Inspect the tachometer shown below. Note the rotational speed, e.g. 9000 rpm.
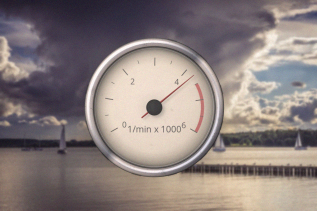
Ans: 4250 rpm
